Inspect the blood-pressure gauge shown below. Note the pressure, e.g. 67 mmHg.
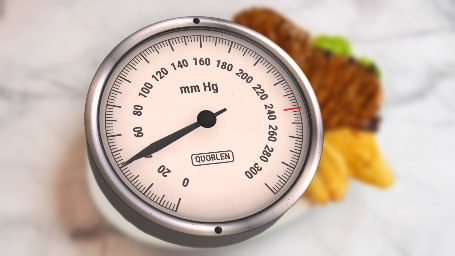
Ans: 40 mmHg
